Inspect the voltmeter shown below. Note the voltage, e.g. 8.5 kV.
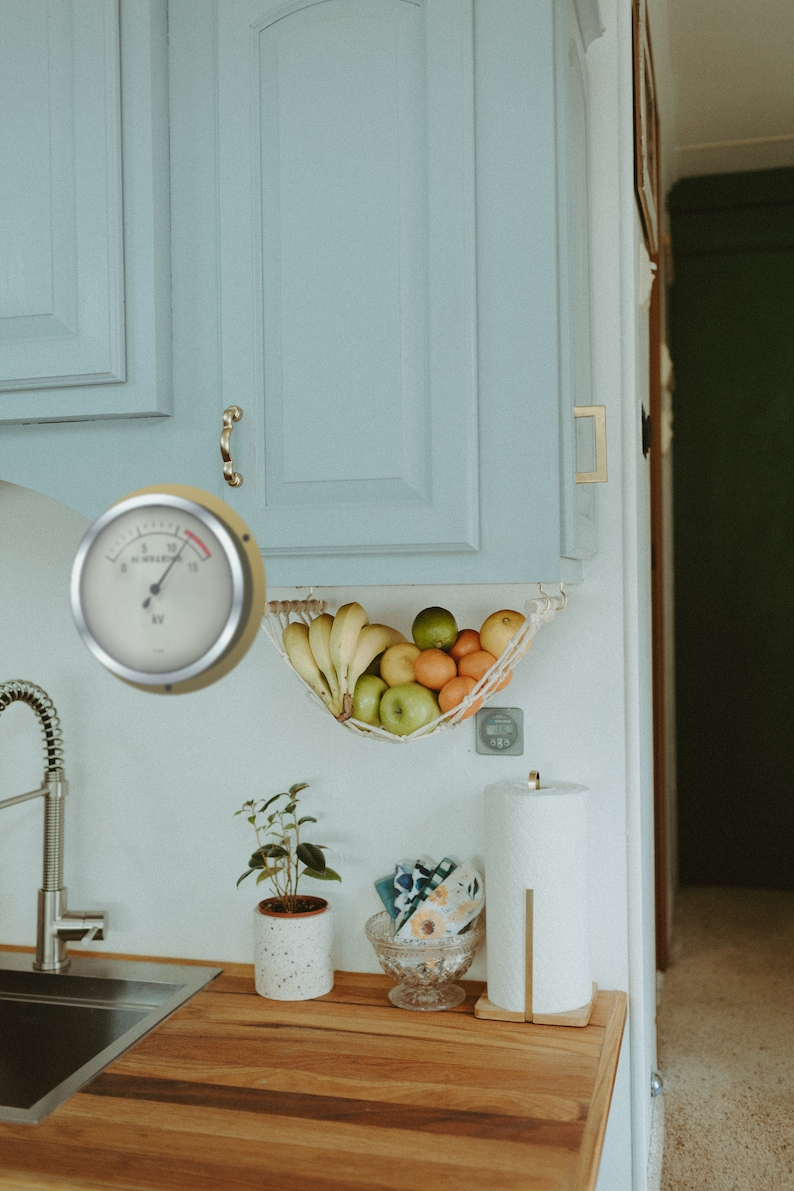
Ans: 12 kV
